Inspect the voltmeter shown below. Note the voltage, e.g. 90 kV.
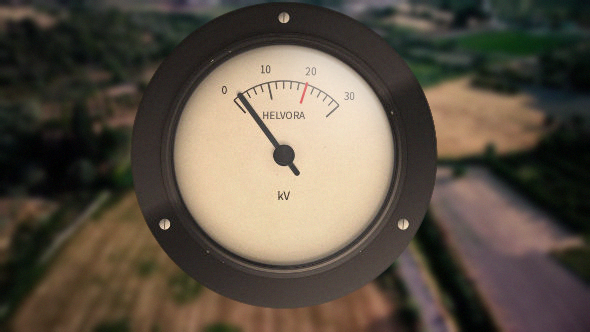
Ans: 2 kV
